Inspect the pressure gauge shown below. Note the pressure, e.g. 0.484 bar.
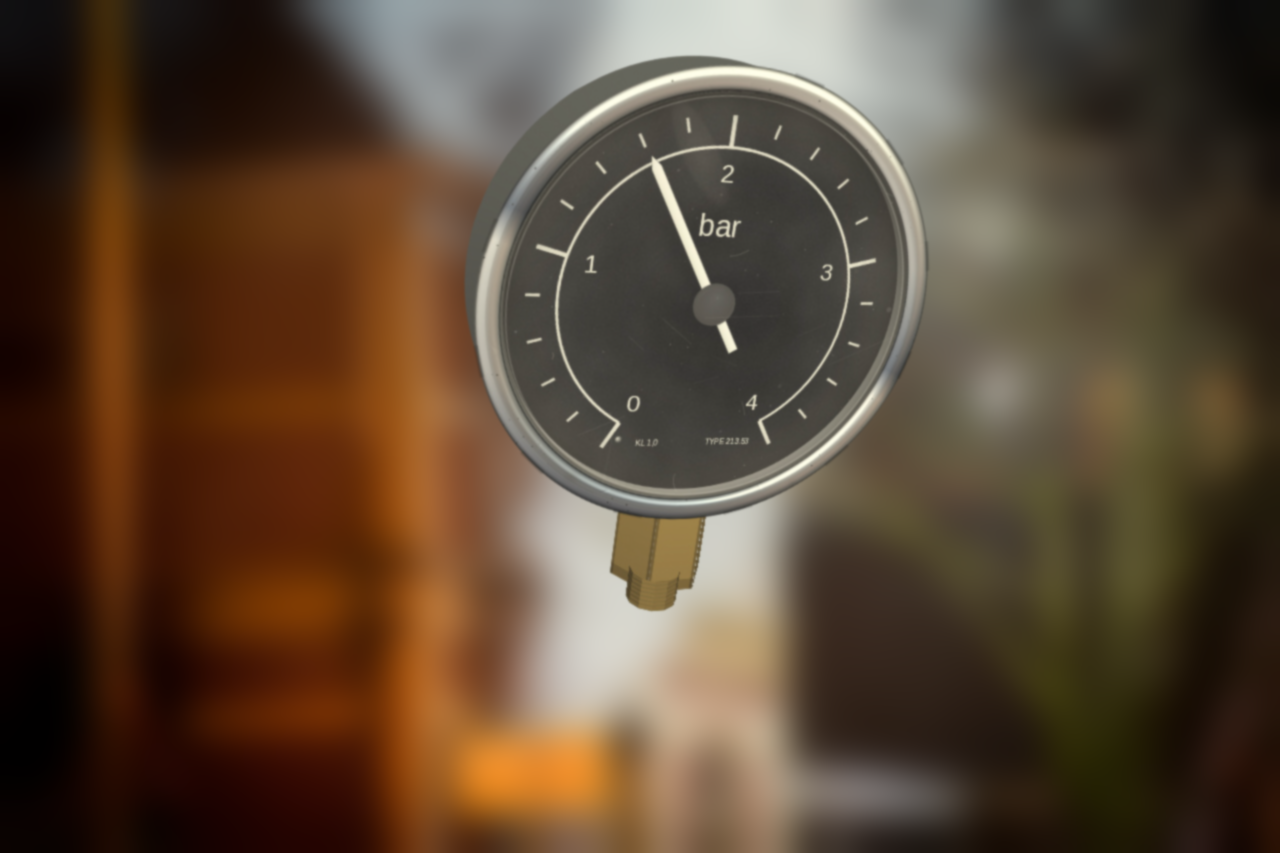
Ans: 1.6 bar
